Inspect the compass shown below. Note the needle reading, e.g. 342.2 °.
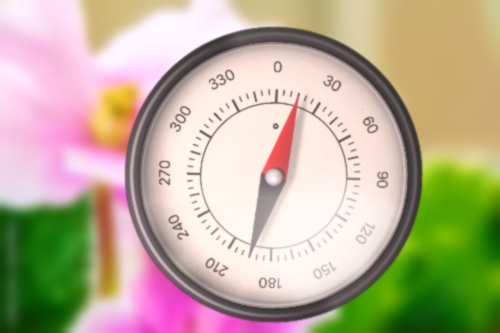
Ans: 15 °
